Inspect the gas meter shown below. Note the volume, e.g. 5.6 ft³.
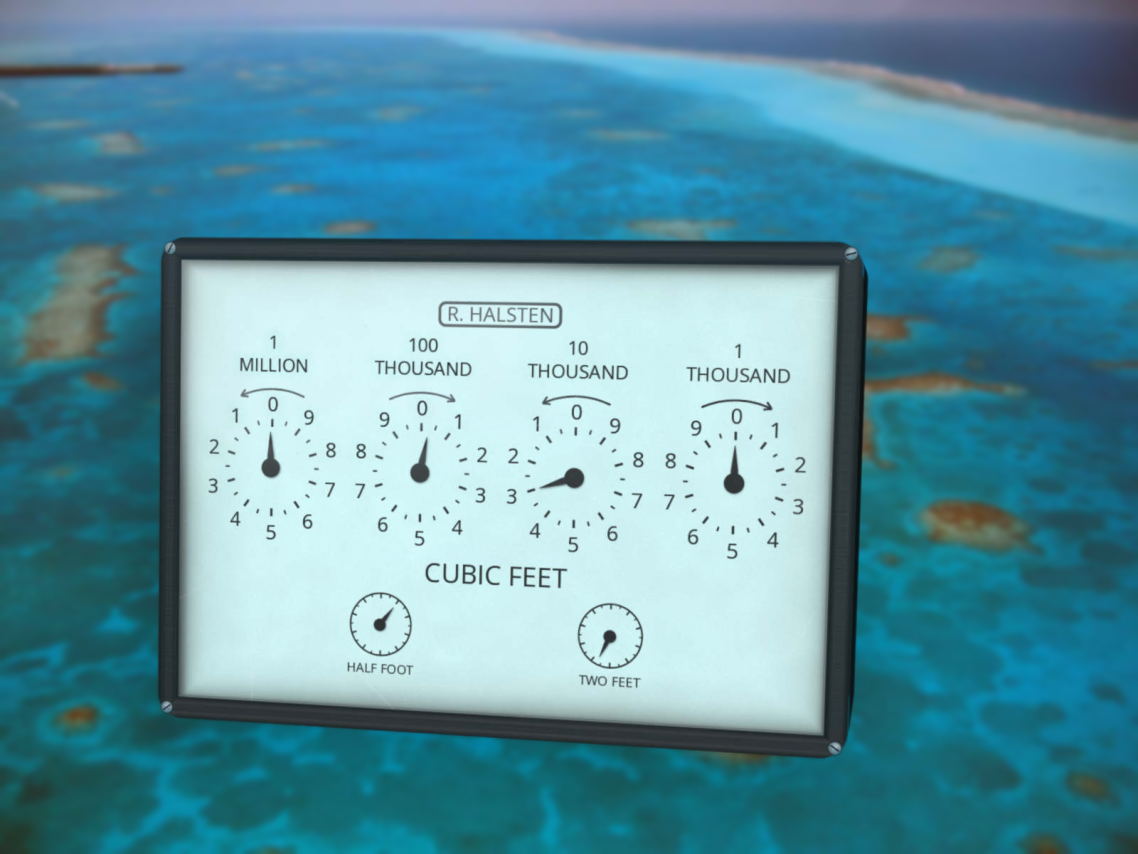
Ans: 3000 ft³
